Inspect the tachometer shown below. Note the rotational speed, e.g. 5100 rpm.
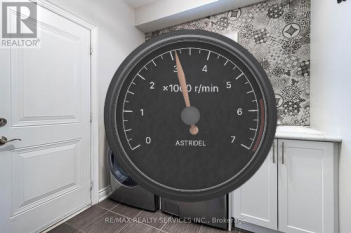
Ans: 3125 rpm
